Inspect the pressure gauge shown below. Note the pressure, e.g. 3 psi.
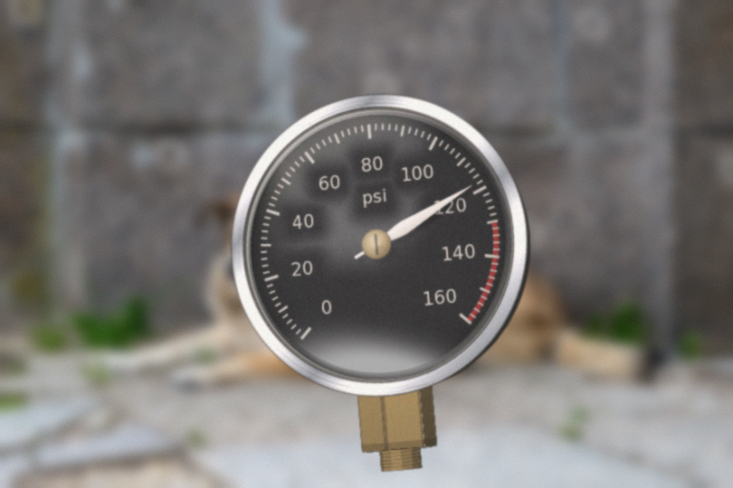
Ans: 118 psi
